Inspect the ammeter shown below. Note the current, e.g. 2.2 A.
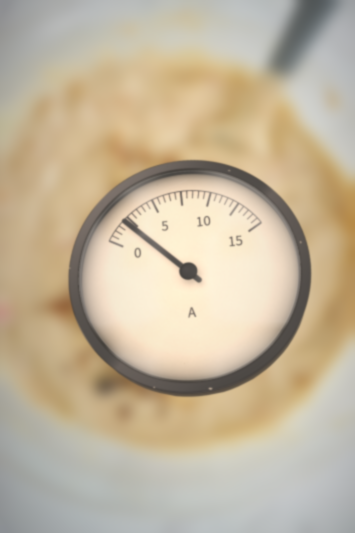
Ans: 2 A
